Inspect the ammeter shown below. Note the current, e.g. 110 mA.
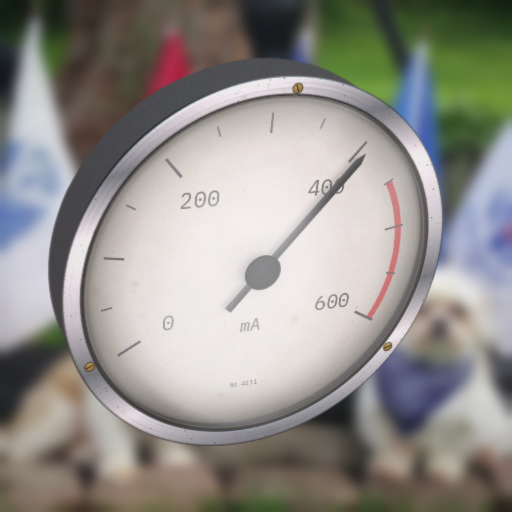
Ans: 400 mA
